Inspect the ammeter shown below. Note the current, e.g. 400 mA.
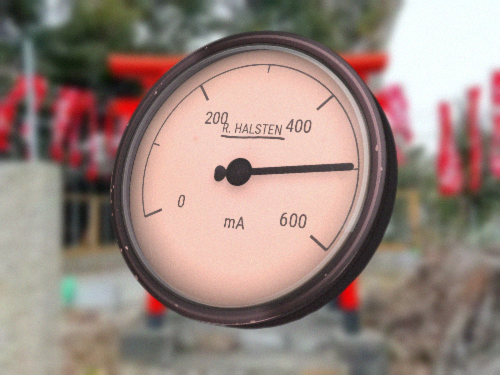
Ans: 500 mA
